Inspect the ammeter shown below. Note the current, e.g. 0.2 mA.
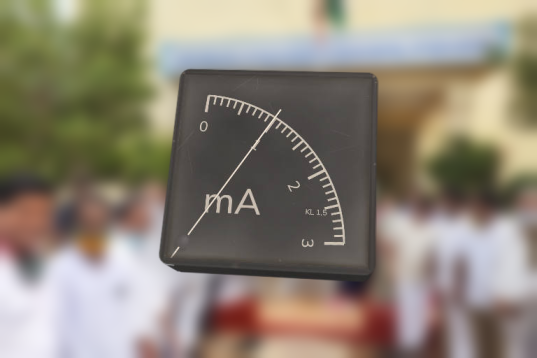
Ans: 1 mA
